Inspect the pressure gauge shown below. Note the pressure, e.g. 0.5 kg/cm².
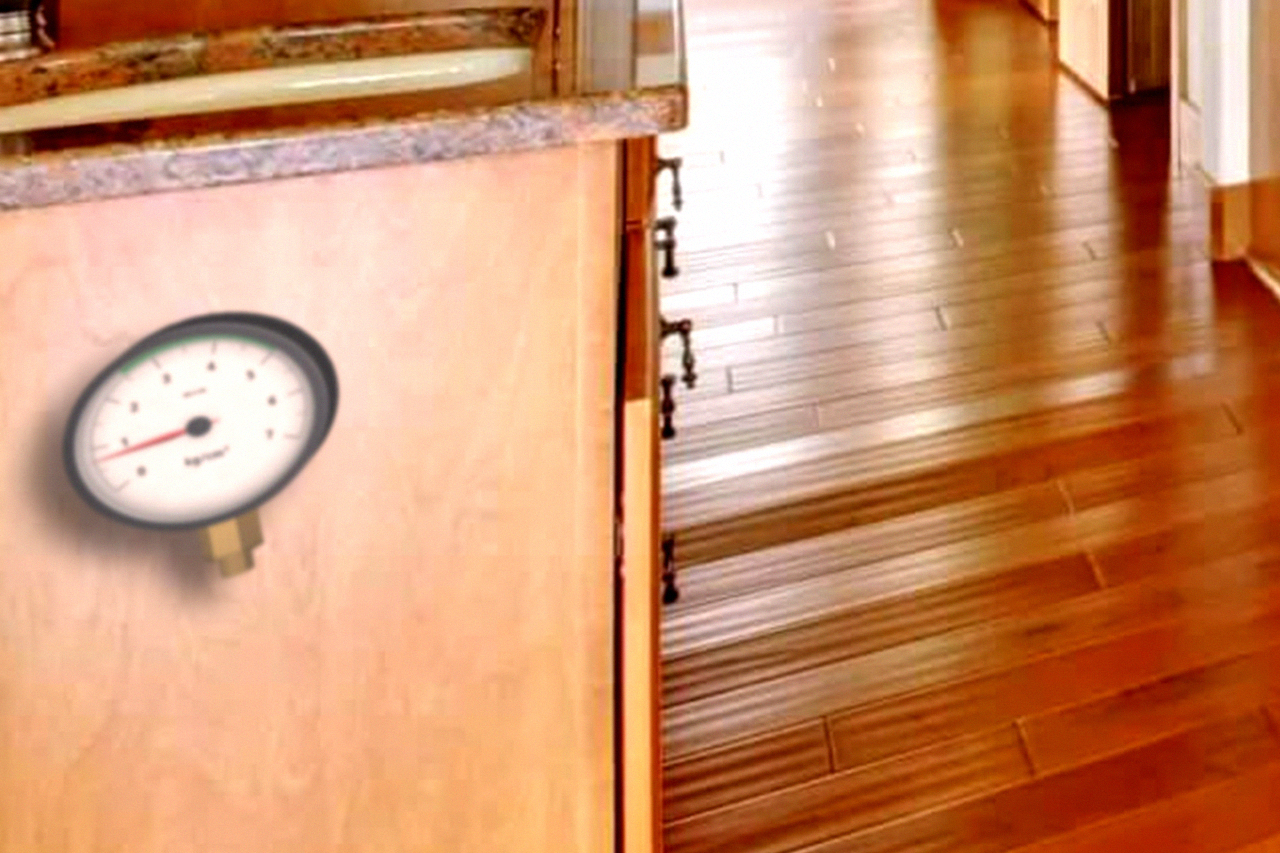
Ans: 0.75 kg/cm²
